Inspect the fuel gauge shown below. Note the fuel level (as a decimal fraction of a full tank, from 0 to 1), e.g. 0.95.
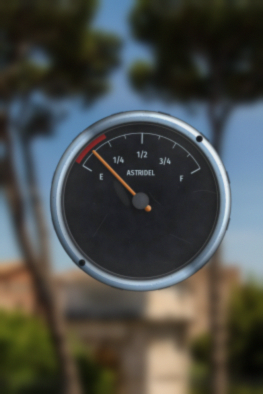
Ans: 0.125
